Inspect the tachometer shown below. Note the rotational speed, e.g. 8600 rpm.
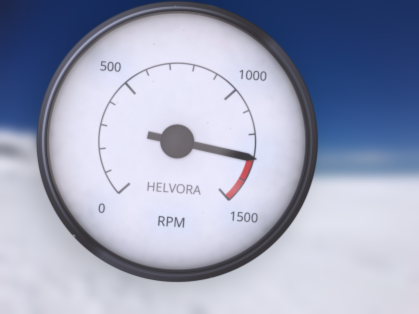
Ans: 1300 rpm
